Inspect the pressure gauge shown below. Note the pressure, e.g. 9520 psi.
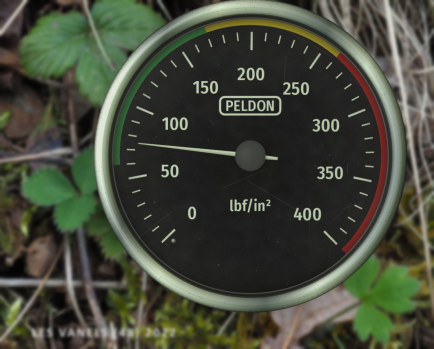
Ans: 75 psi
